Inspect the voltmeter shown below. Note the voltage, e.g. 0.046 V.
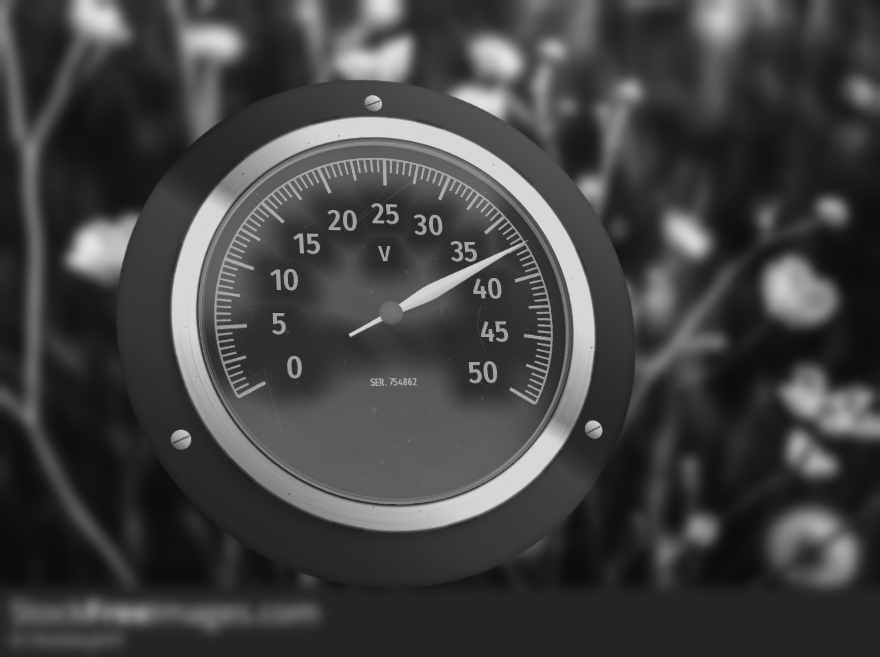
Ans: 37.5 V
